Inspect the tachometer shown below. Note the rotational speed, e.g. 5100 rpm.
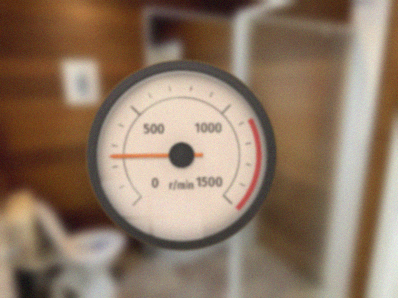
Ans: 250 rpm
